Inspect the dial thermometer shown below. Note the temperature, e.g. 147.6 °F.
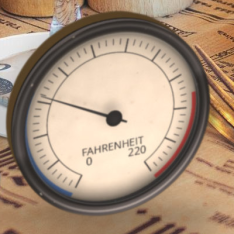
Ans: 64 °F
